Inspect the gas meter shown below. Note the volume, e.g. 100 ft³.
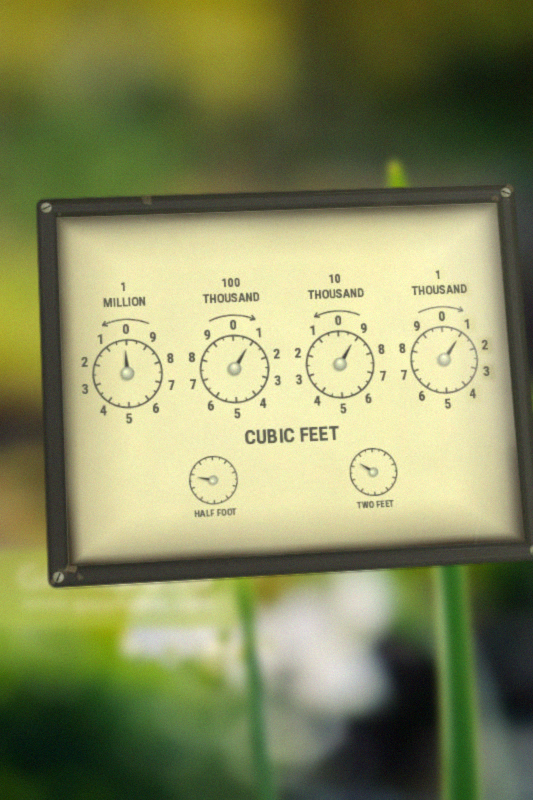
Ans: 9100 ft³
